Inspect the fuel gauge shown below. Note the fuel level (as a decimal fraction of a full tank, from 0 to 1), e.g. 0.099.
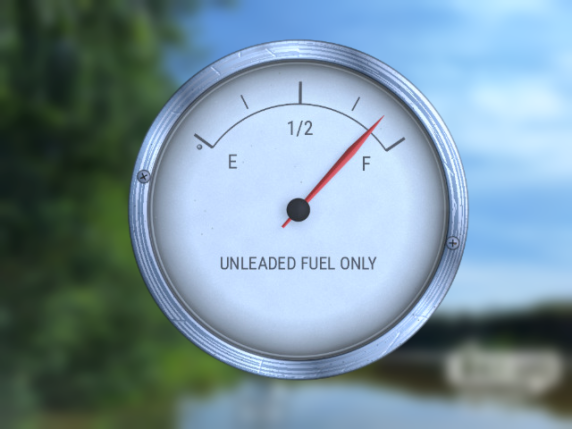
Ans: 0.875
